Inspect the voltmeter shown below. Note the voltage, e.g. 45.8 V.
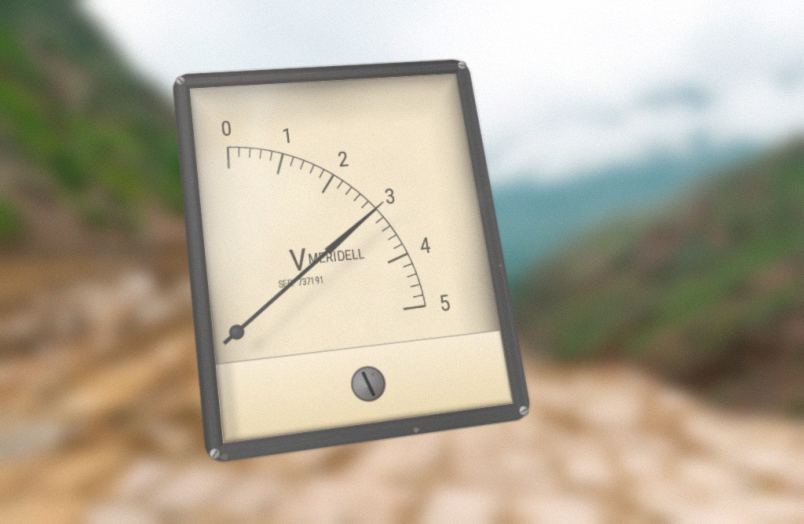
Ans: 3 V
